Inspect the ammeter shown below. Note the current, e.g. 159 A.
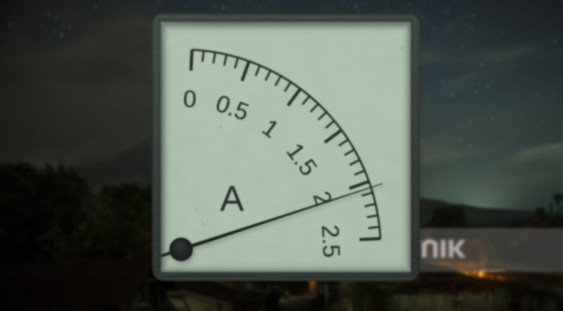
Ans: 2.05 A
